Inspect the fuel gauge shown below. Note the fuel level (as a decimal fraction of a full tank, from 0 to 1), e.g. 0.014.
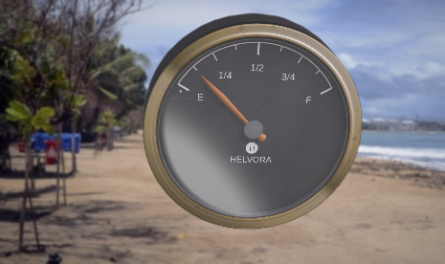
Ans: 0.125
